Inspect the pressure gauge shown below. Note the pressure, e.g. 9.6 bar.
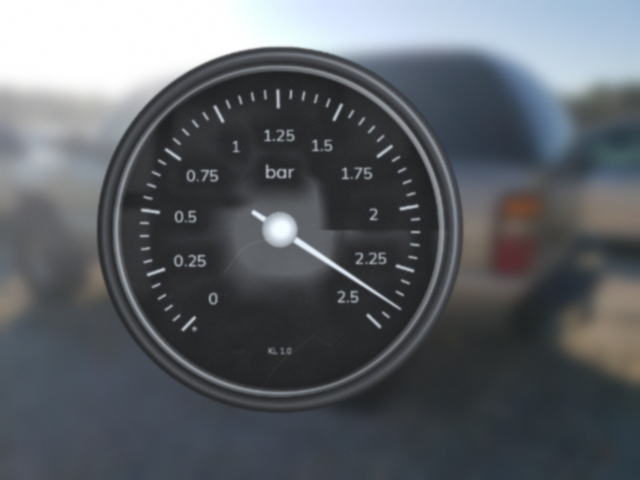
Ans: 2.4 bar
